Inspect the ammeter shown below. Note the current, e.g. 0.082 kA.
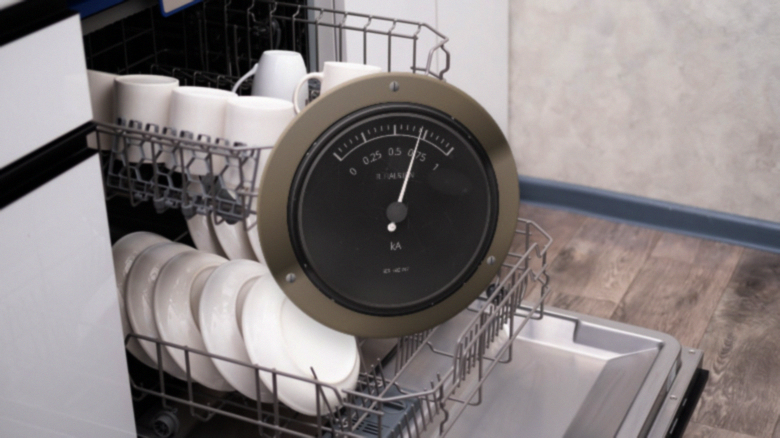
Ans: 0.7 kA
